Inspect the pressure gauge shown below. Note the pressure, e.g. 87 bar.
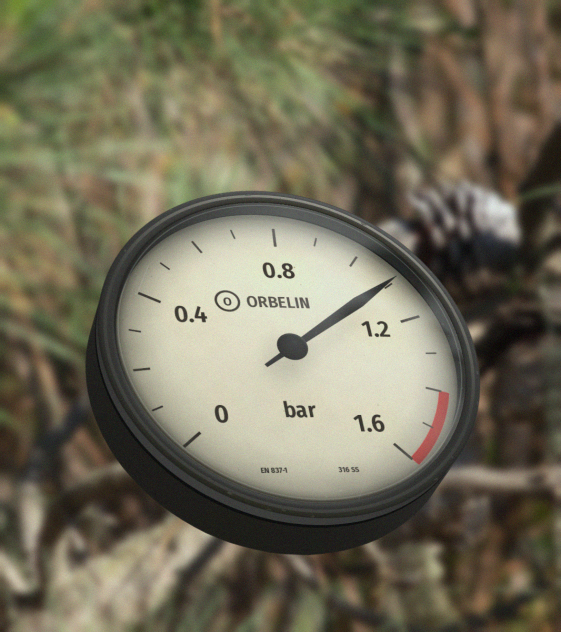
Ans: 1.1 bar
